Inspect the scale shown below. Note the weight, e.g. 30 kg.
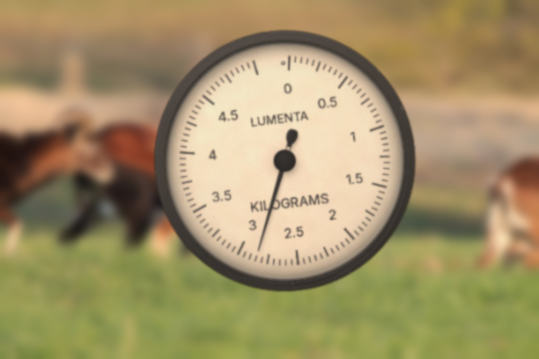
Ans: 2.85 kg
